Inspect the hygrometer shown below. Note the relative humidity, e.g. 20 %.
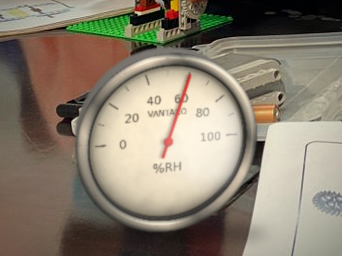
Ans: 60 %
